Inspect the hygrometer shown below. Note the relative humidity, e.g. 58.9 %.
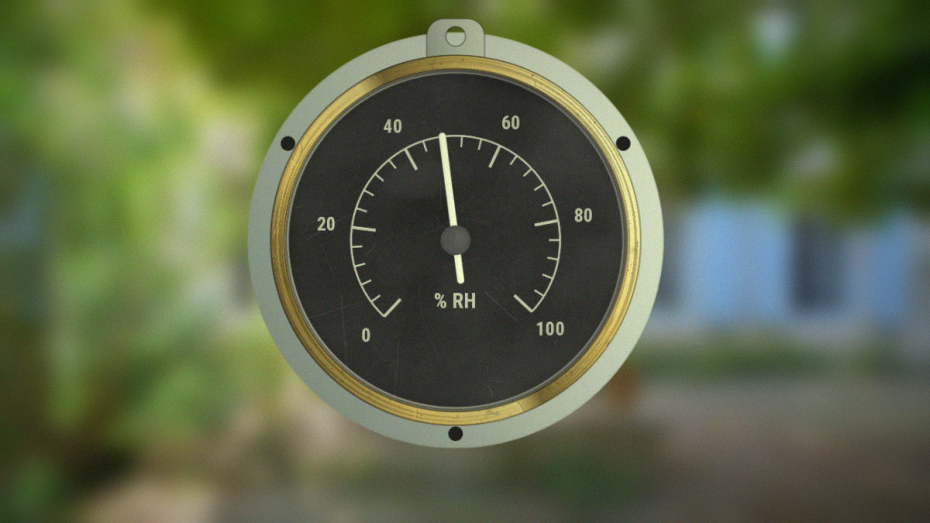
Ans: 48 %
